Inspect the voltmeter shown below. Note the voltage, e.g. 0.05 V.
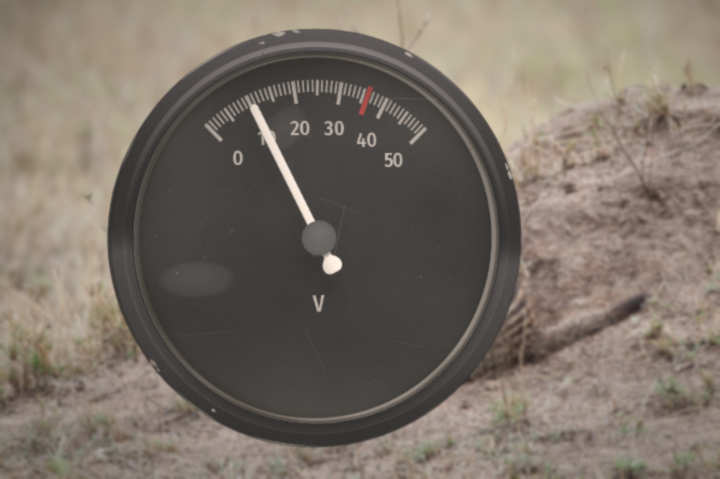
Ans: 10 V
